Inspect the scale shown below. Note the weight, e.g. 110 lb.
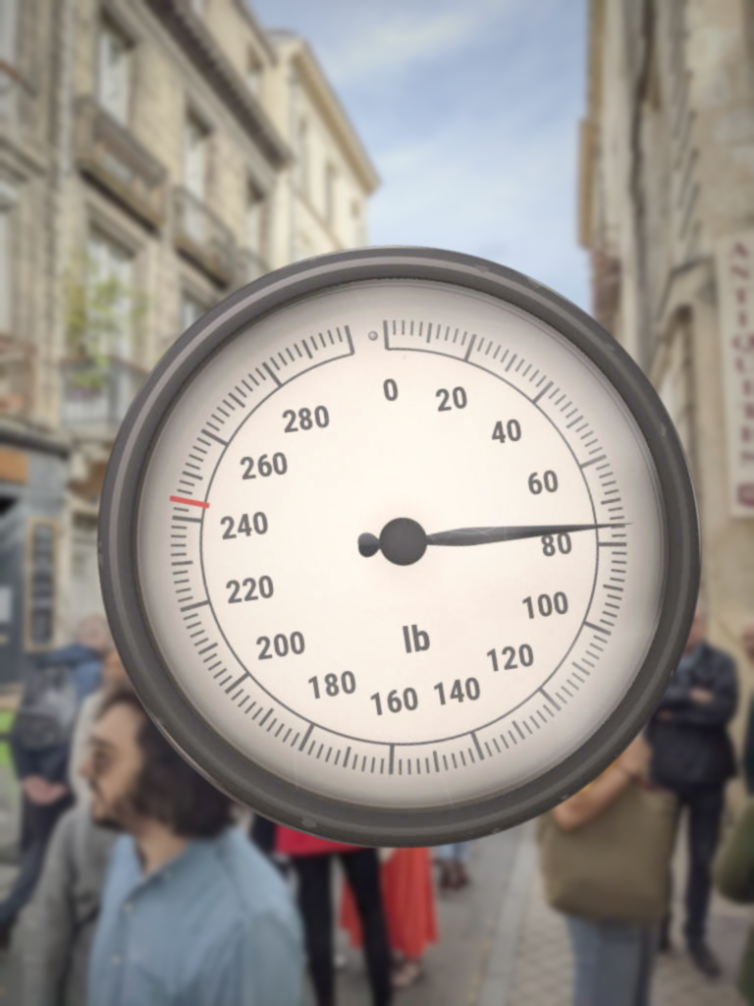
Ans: 76 lb
